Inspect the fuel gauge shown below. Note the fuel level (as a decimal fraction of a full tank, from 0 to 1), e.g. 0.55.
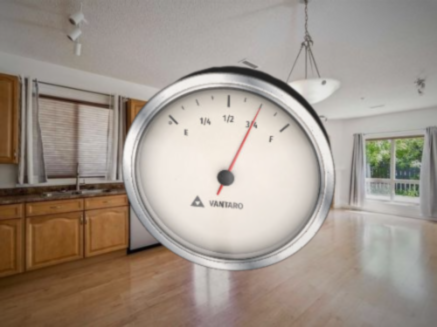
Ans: 0.75
